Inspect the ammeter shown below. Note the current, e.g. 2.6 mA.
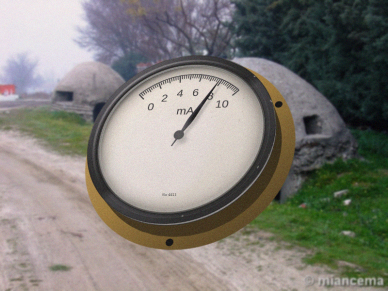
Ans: 8 mA
